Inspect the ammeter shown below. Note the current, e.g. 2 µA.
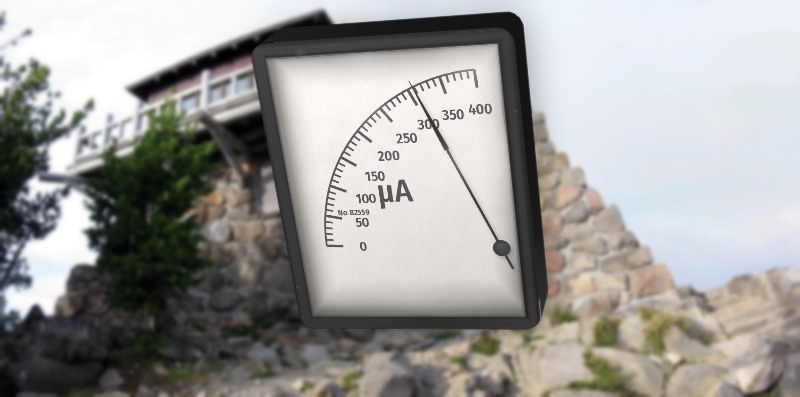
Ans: 310 µA
